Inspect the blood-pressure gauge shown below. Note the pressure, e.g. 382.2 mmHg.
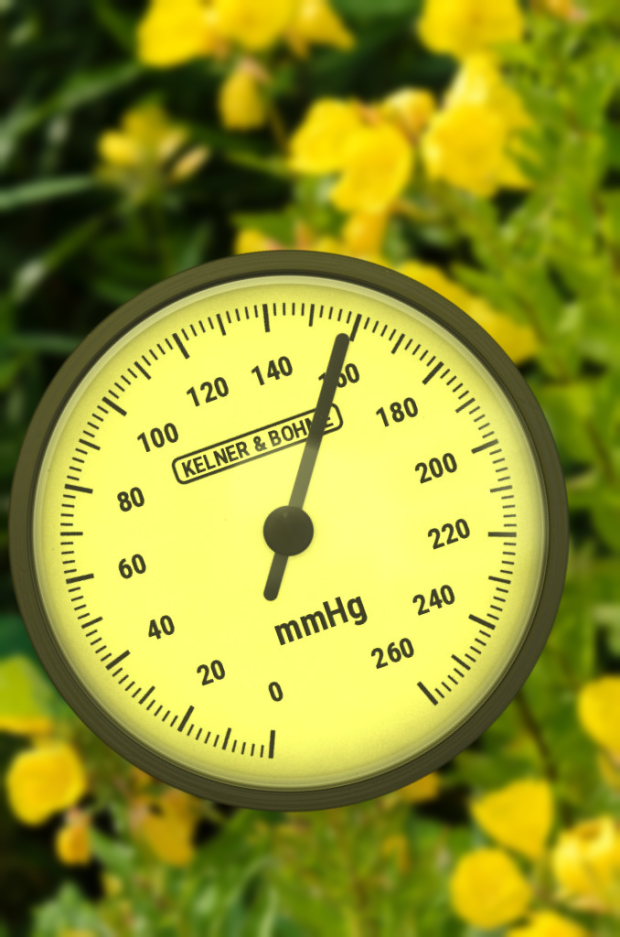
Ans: 158 mmHg
